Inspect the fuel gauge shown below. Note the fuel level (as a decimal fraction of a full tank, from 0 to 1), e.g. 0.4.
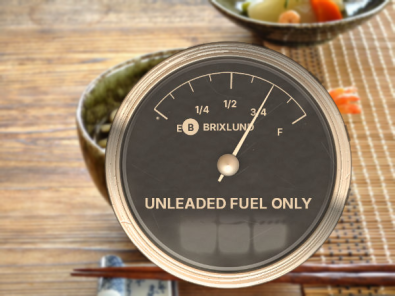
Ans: 0.75
